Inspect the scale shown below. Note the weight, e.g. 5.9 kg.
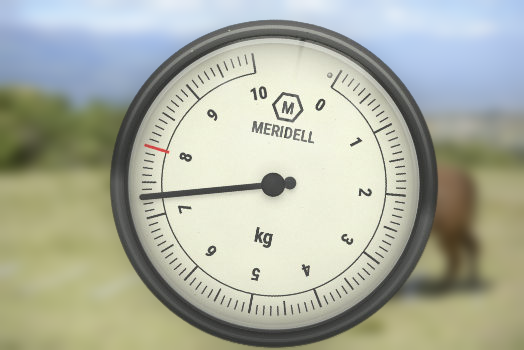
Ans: 7.3 kg
